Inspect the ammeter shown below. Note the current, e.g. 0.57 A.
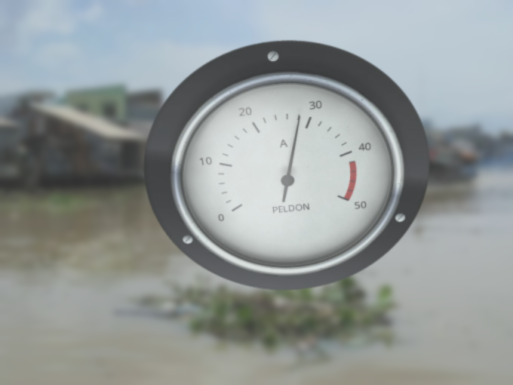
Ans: 28 A
